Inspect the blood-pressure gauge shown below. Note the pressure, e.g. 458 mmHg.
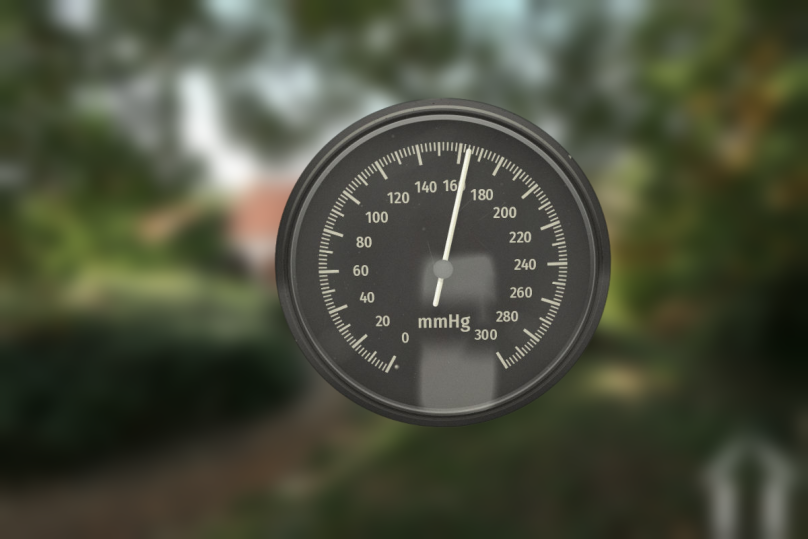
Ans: 164 mmHg
